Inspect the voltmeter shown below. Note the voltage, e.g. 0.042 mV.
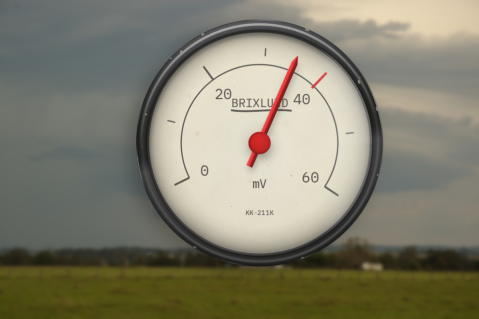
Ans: 35 mV
